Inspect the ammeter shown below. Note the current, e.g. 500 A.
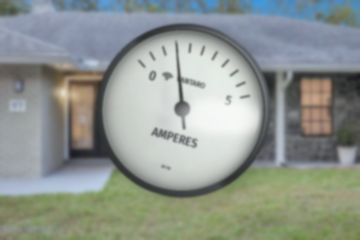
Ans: 1.5 A
